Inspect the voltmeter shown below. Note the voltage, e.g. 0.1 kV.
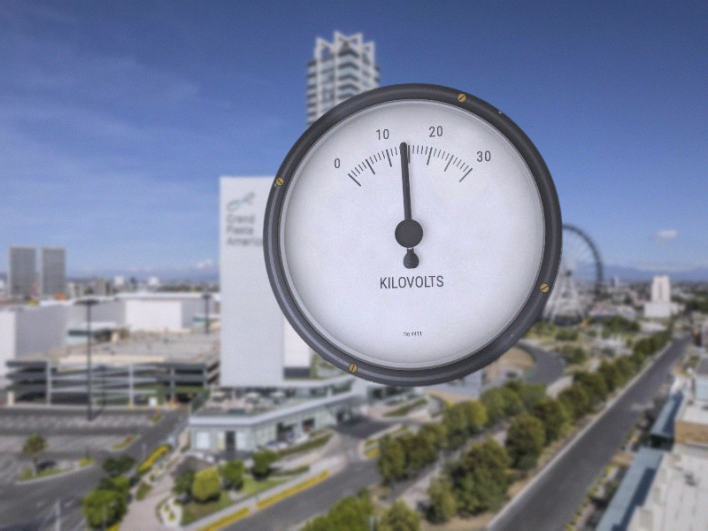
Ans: 14 kV
